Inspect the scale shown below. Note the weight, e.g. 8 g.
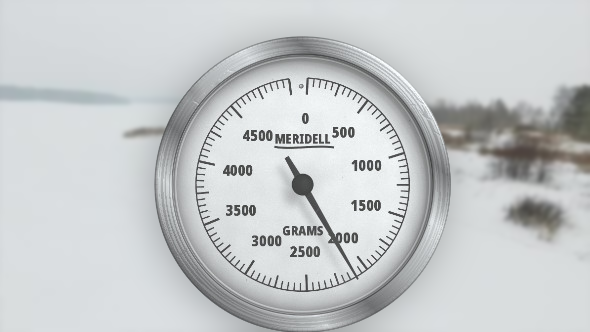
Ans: 2100 g
